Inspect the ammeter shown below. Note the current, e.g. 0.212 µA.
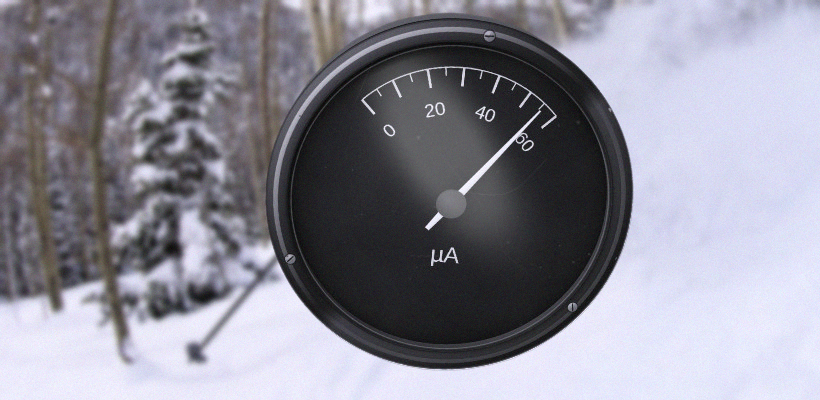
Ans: 55 µA
